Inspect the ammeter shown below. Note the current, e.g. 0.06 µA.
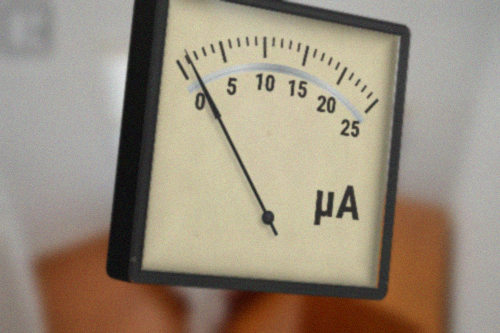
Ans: 1 µA
